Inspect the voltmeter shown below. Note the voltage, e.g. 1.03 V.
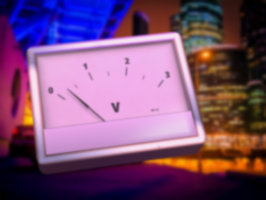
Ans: 0.25 V
